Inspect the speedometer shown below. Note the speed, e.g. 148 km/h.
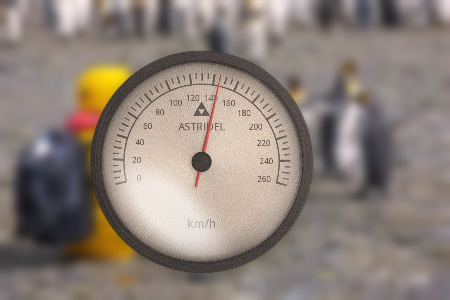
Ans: 145 km/h
